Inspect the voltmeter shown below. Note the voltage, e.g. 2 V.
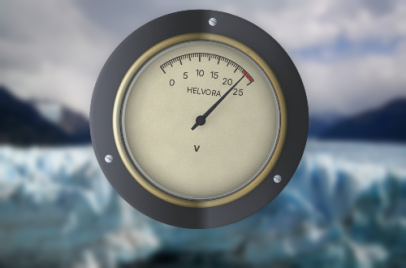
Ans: 22.5 V
